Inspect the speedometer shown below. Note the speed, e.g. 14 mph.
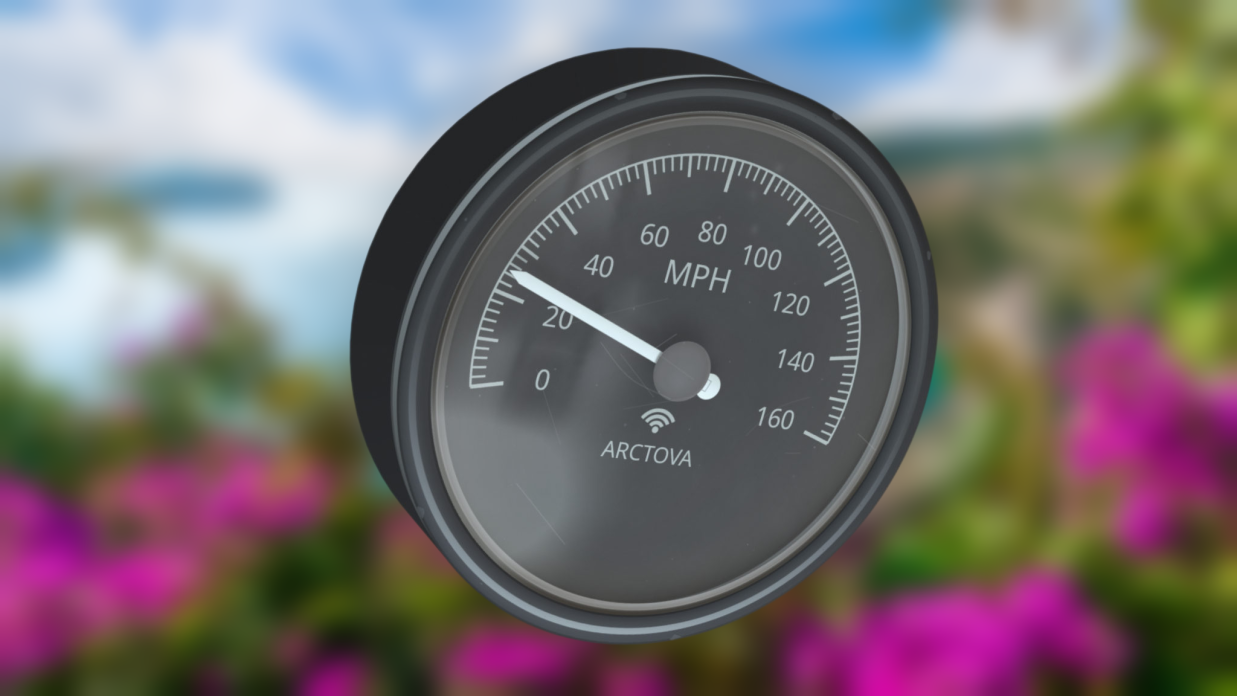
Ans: 25 mph
